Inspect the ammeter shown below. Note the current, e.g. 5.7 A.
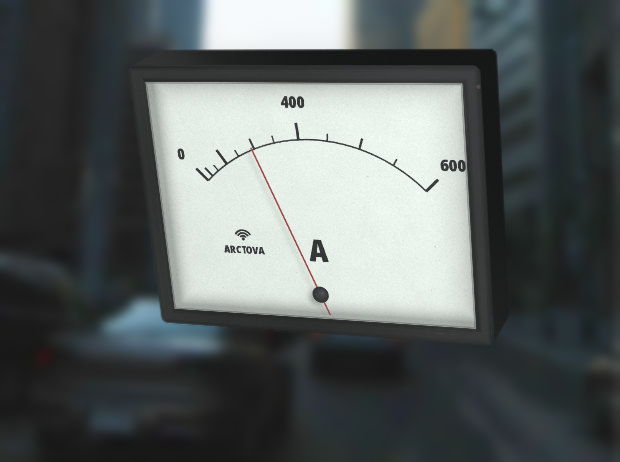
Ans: 300 A
